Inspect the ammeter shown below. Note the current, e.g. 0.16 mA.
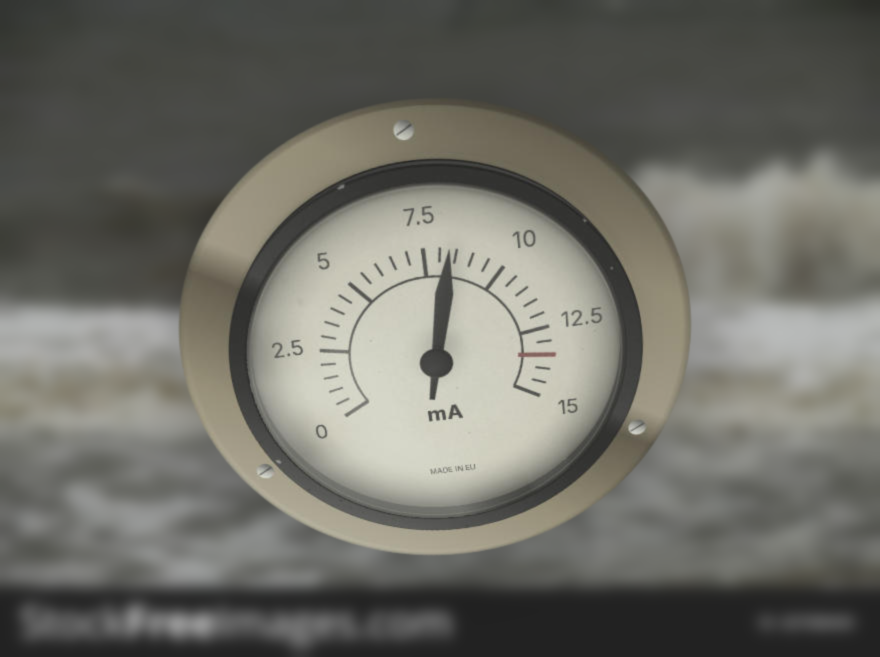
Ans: 8.25 mA
